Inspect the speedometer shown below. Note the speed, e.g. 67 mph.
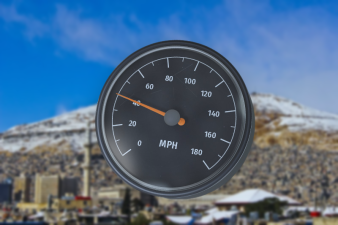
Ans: 40 mph
